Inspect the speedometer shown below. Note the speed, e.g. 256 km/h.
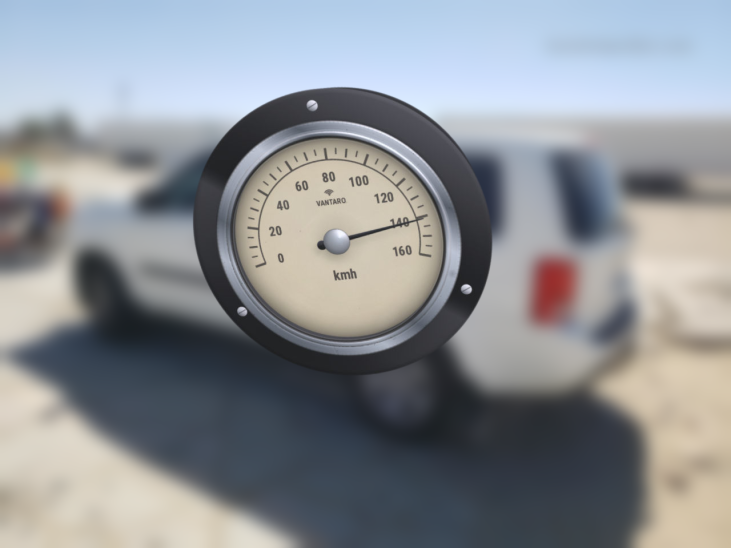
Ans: 140 km/h
